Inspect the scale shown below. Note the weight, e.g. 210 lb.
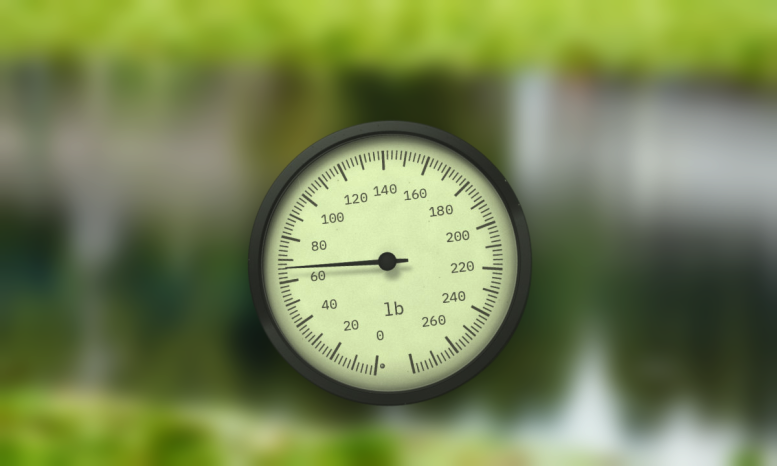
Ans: 66 lb
